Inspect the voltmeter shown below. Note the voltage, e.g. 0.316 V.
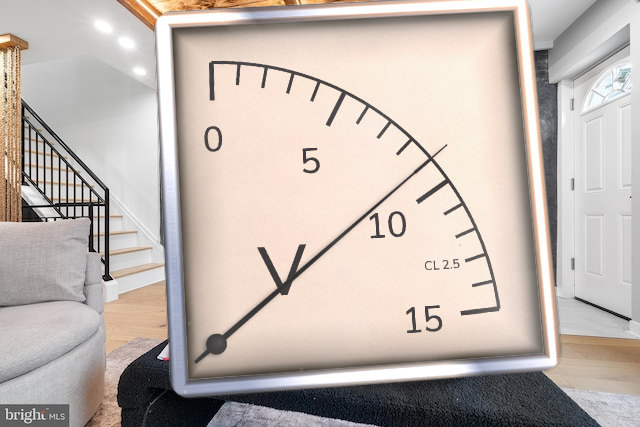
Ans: 9 V
